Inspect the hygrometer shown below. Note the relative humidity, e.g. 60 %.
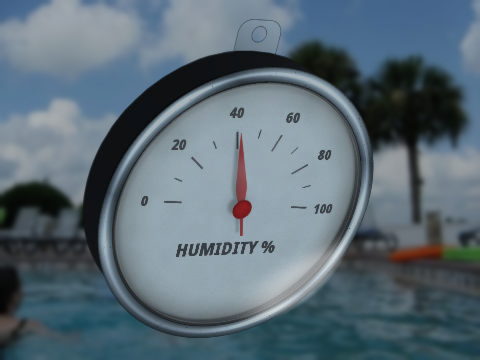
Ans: 40 %
